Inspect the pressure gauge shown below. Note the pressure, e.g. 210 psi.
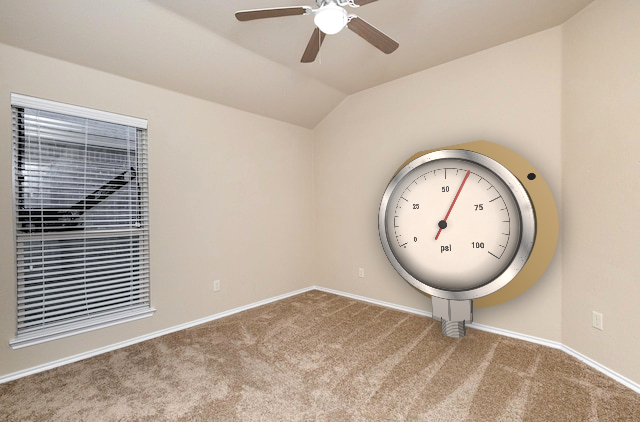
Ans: 60 psi
